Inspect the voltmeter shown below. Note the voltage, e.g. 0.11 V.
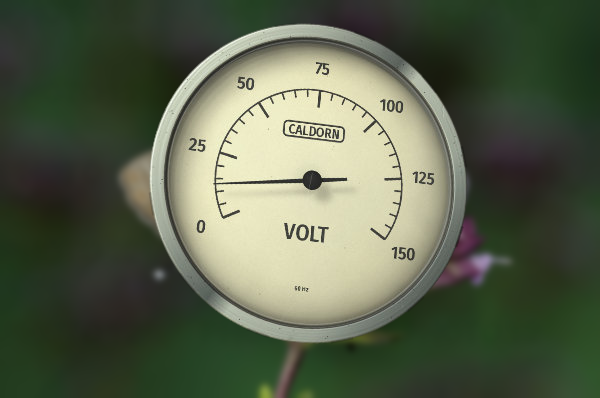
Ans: 12.5 V
